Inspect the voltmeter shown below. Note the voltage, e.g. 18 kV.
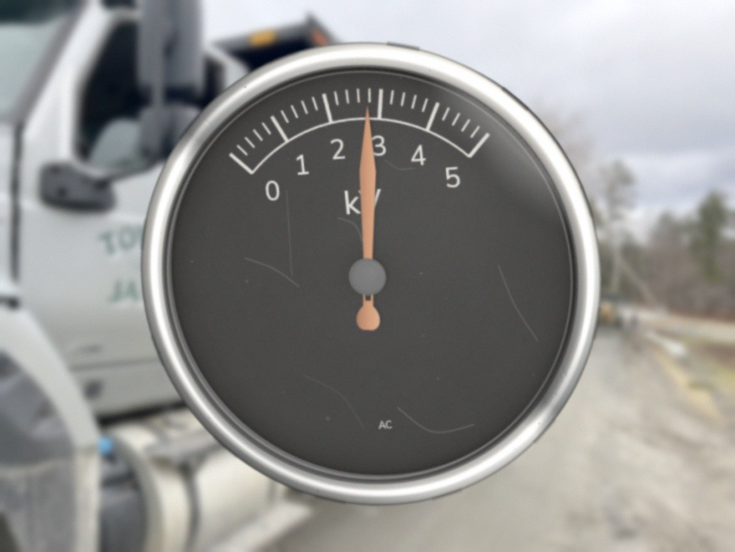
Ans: 2.8 kV
